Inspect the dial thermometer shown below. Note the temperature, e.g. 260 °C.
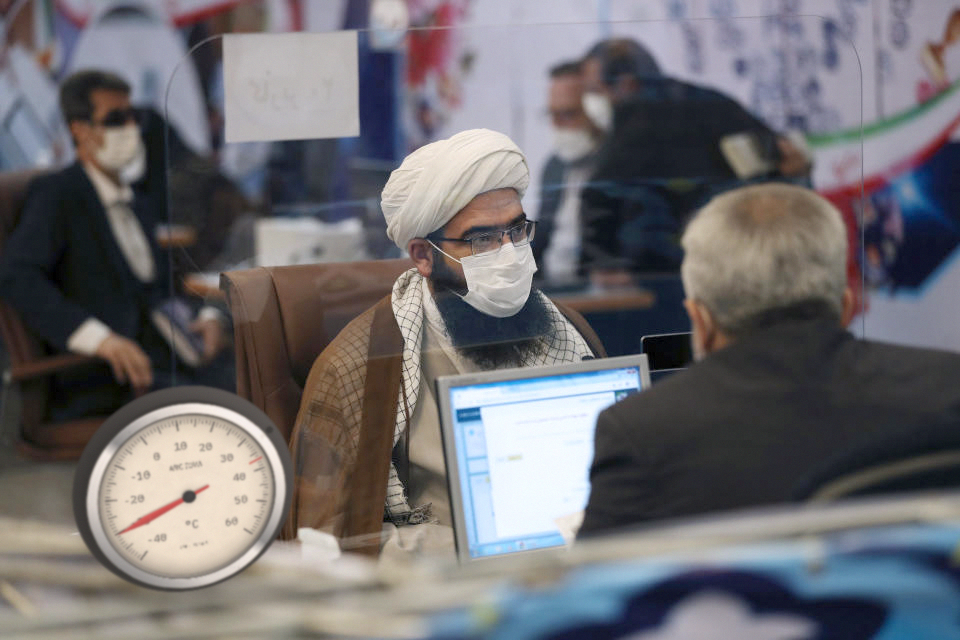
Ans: -30 °C
